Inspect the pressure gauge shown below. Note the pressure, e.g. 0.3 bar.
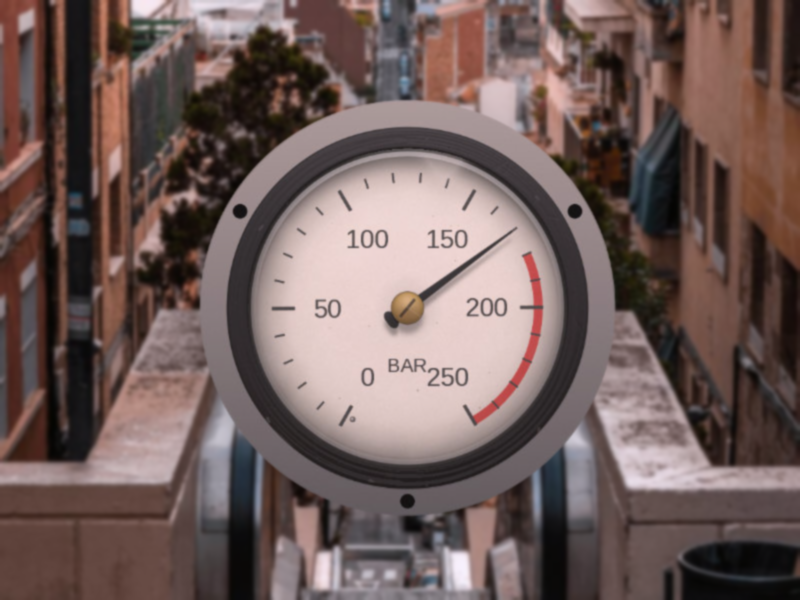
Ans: 170 bar
